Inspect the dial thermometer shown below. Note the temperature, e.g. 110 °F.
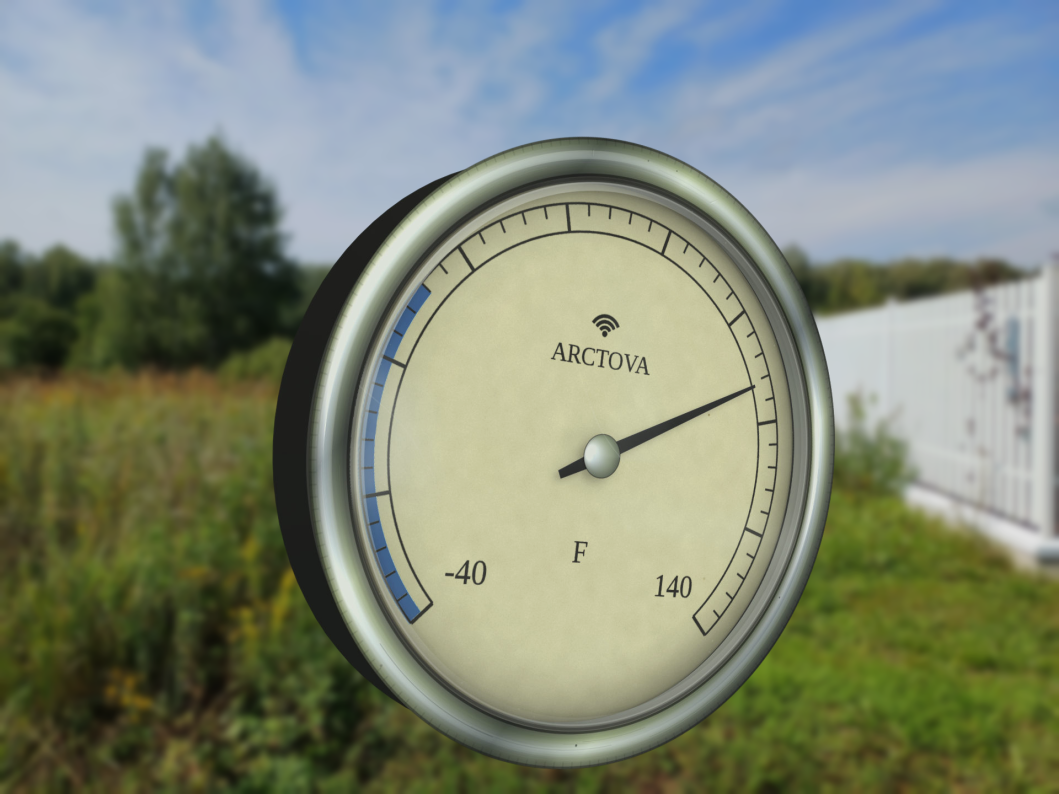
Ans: 92 °F
